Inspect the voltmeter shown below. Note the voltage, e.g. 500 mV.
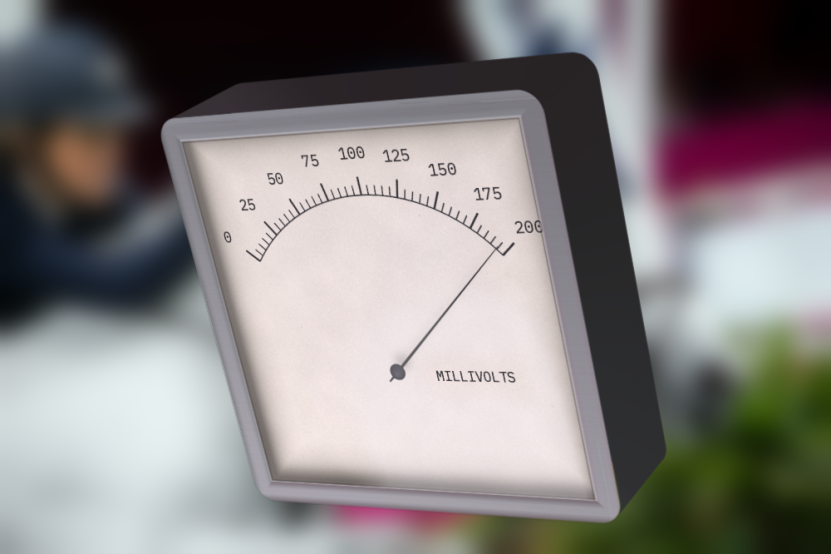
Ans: 195 mV
